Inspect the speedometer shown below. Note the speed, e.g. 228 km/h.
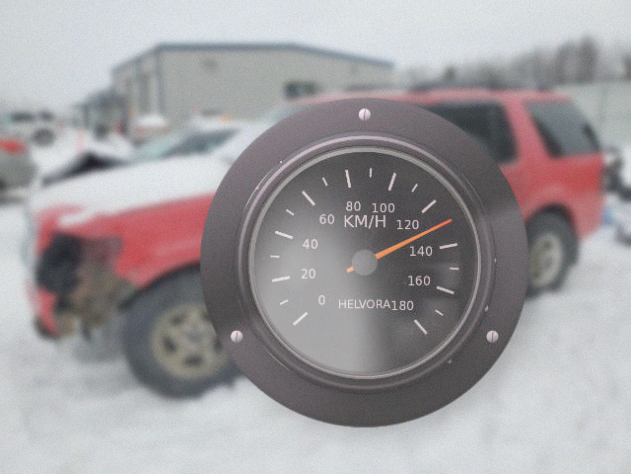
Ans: 130 km/h
